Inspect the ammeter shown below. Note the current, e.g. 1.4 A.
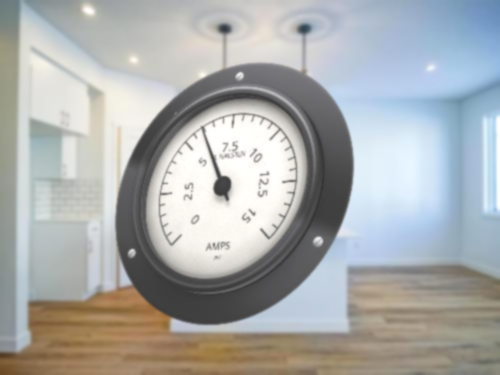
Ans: 6 A
